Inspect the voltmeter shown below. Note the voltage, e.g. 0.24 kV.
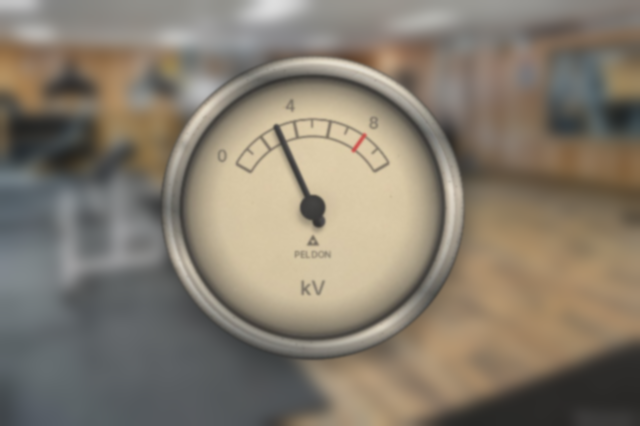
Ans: 3 kV
